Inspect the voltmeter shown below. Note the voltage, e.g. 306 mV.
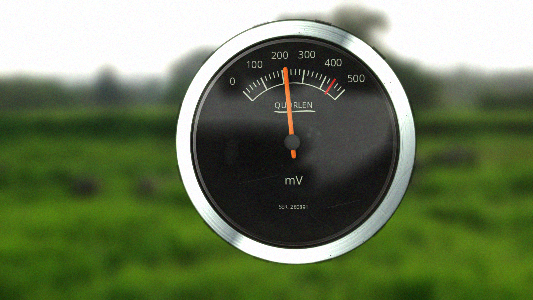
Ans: 220 mV
